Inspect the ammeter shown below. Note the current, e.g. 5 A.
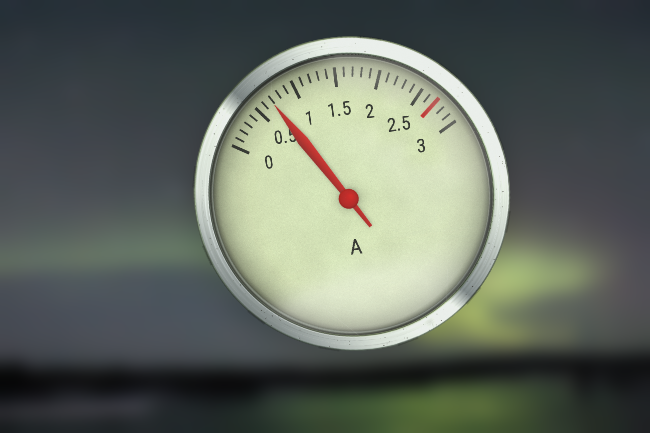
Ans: 0.7 A
